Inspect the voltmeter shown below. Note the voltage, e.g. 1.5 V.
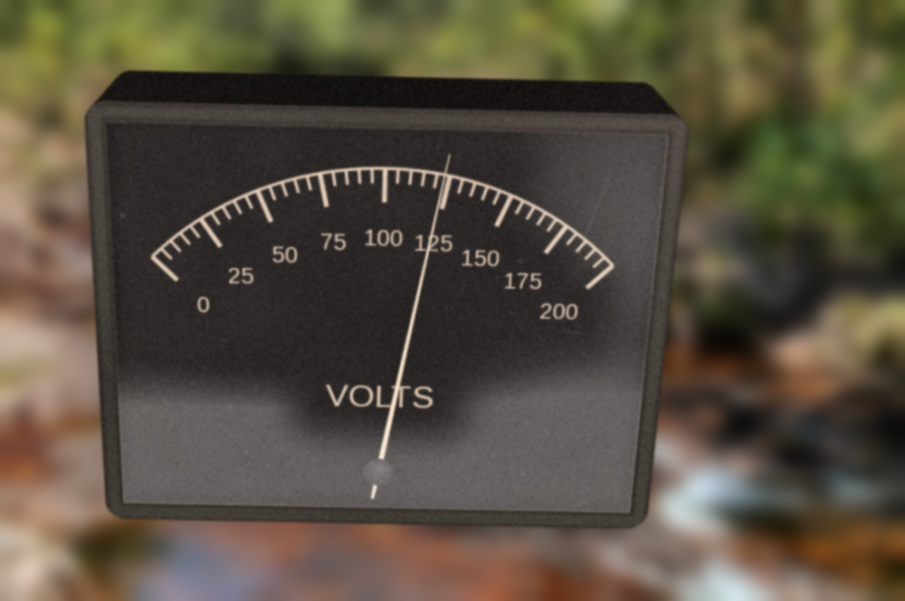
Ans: 122.5 V
